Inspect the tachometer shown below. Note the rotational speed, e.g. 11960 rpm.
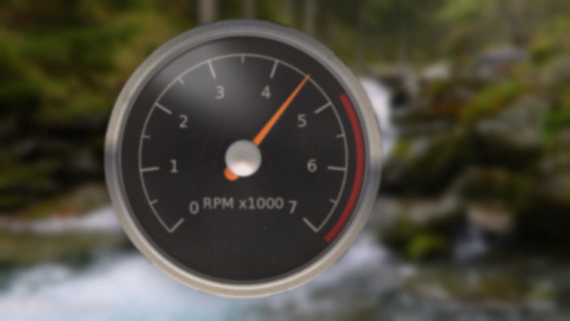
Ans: 4500 rpm
